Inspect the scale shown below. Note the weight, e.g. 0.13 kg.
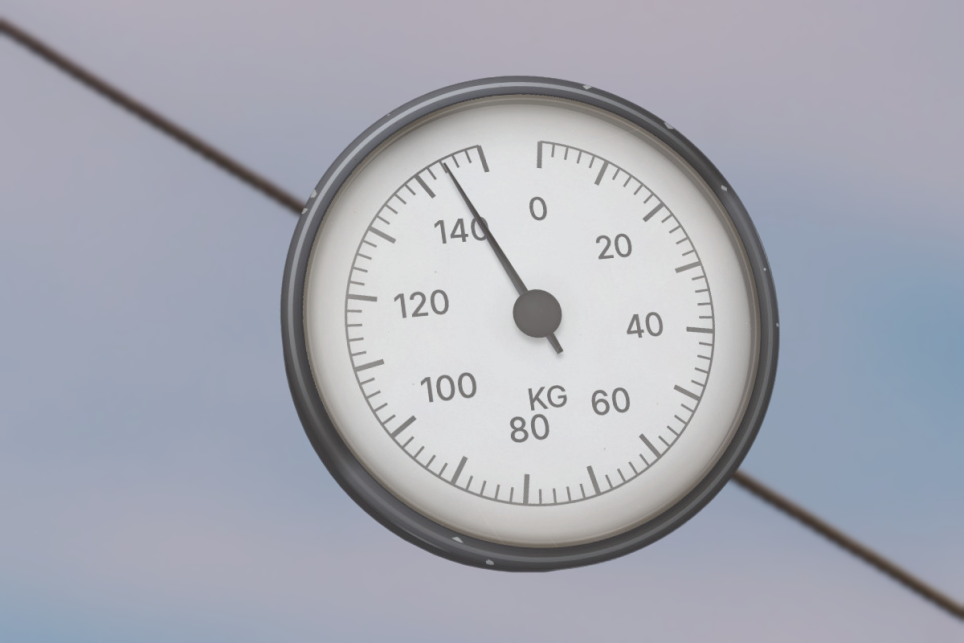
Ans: 144 kg
